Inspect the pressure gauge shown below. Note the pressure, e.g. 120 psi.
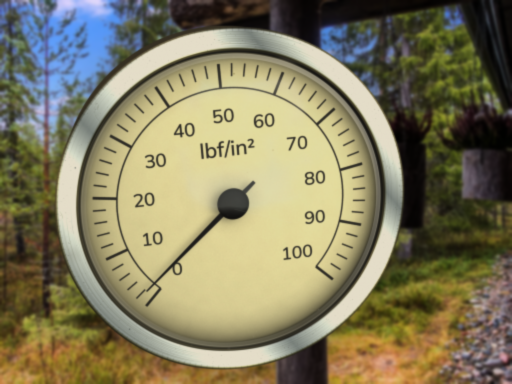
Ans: 2 psi
